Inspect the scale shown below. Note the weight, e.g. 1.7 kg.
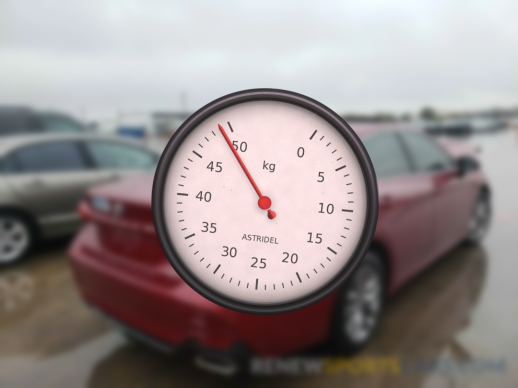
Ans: 49 kg
